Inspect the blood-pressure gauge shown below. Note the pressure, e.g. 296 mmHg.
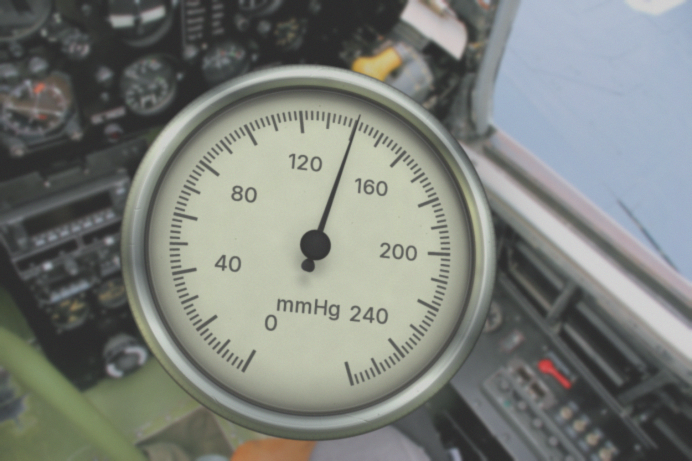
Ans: 140 mmHg
